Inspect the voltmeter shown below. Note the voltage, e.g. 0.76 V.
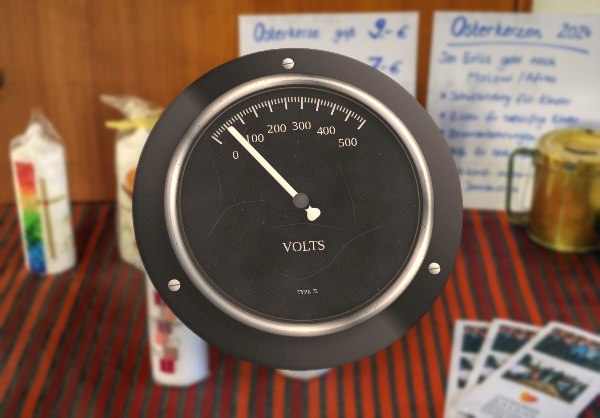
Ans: 50 V
